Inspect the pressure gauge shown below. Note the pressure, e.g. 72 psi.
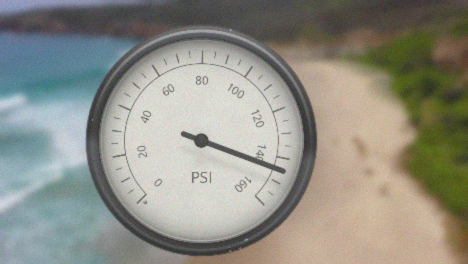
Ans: 145 psi
